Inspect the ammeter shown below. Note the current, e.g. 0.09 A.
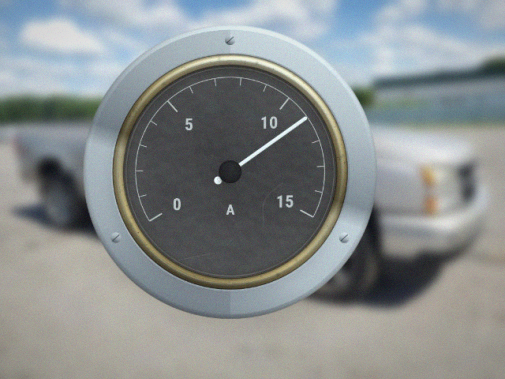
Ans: 11 A
